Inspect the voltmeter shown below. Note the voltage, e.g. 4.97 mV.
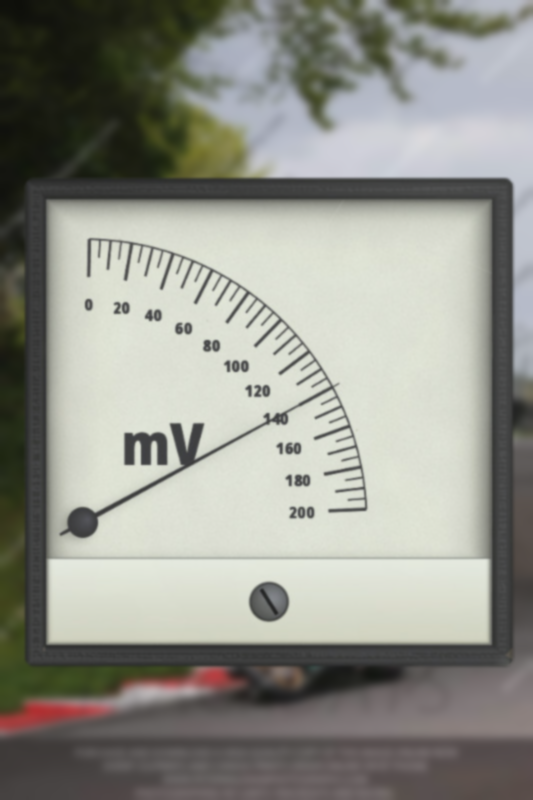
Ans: 140 mV
